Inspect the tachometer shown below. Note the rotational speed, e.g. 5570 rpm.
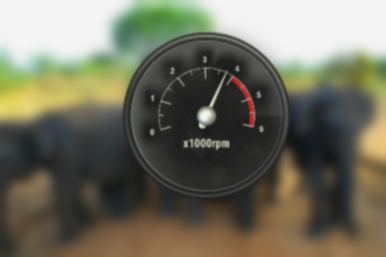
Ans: 3750 rpm
